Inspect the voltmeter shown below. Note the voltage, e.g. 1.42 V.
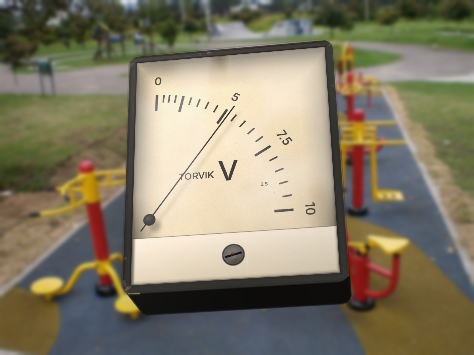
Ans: 5.25 V
